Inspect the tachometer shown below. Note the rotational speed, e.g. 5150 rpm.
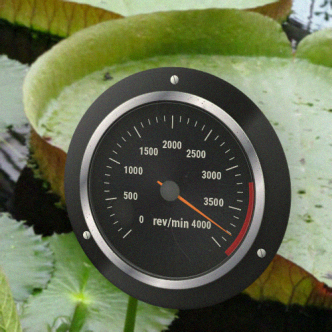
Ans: 3800 rpm
